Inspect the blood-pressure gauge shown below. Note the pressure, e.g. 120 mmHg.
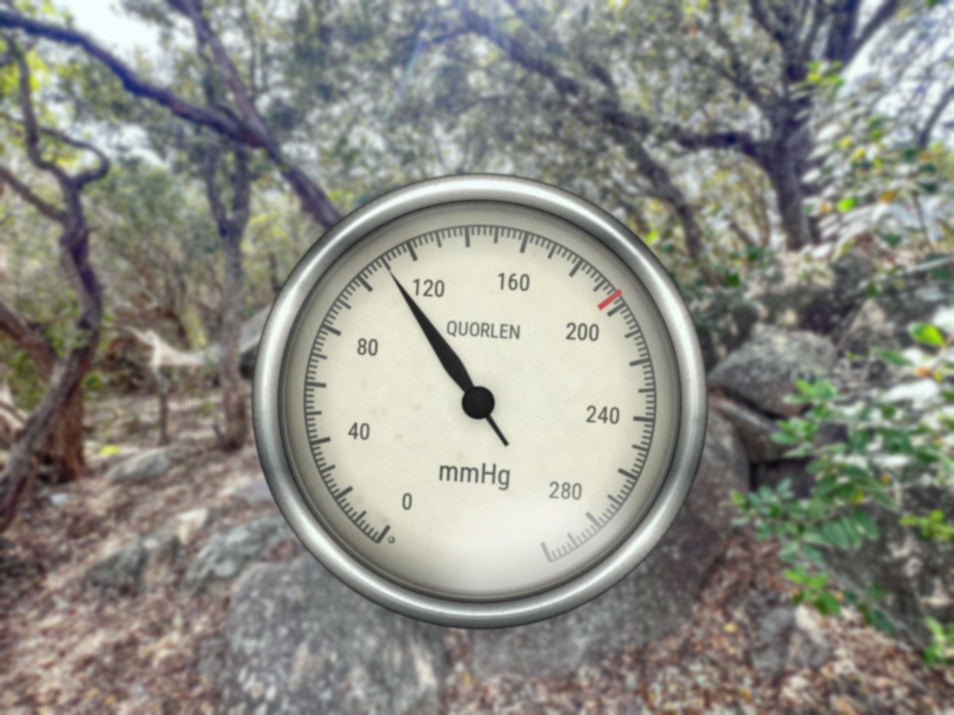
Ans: 110 mmHg
